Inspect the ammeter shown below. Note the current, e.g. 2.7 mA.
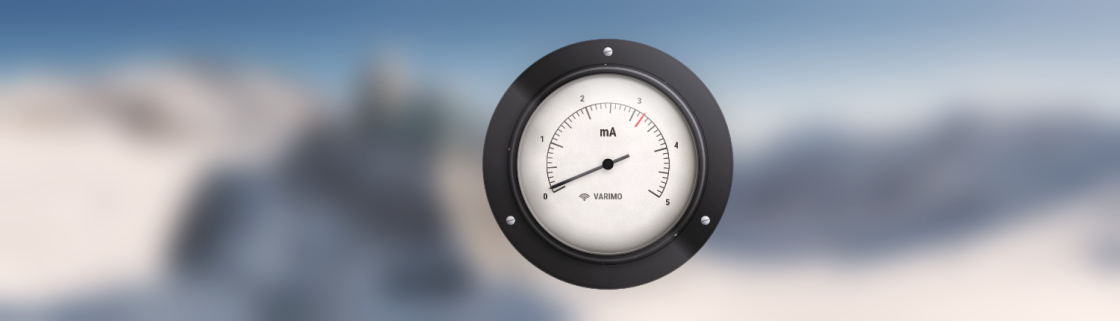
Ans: 0.1 mA
